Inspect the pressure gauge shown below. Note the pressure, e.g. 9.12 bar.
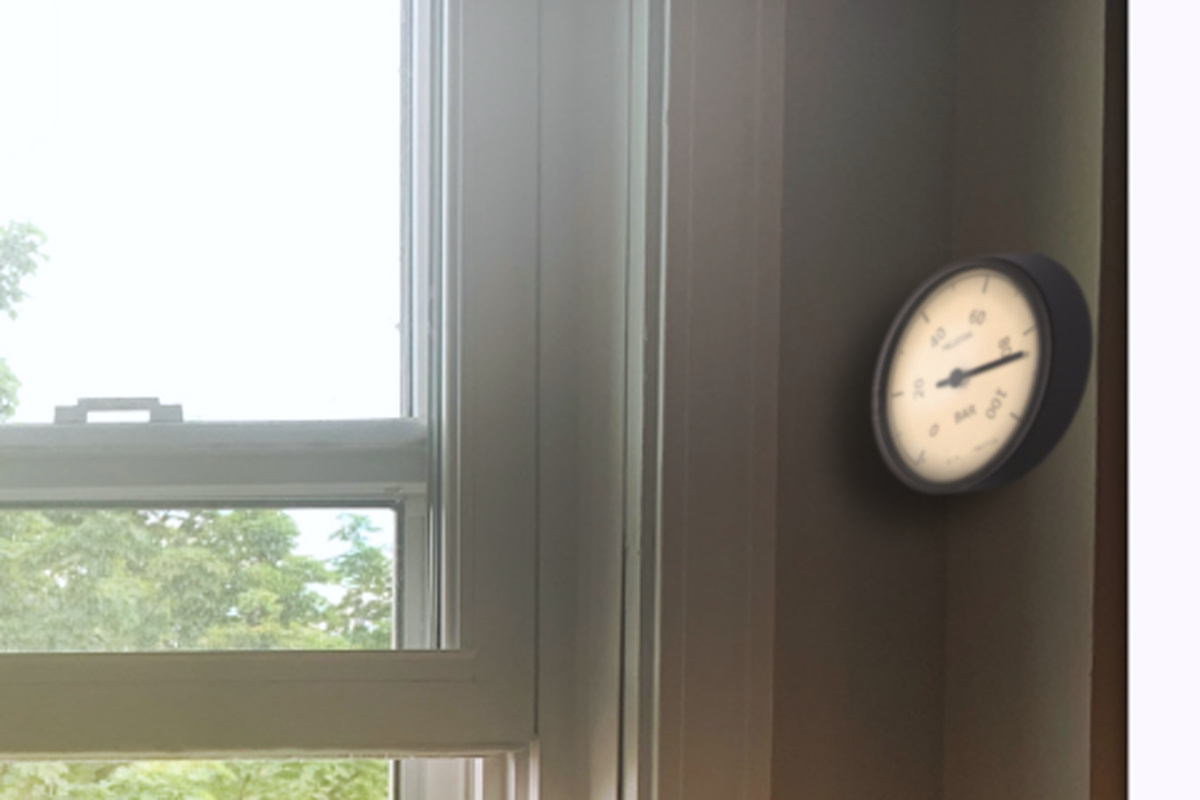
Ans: 85 bar
